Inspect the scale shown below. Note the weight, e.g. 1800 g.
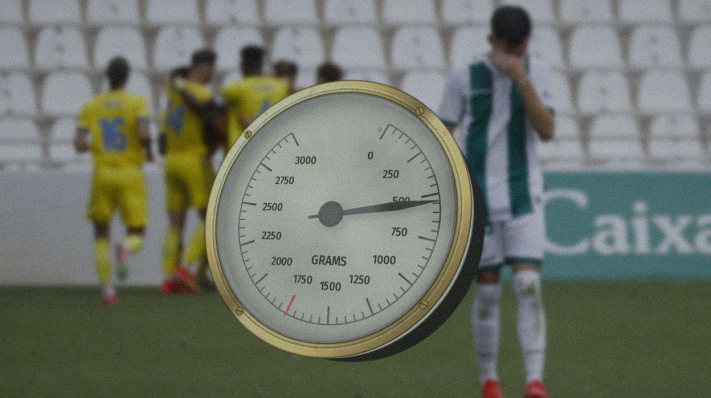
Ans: 550 g
